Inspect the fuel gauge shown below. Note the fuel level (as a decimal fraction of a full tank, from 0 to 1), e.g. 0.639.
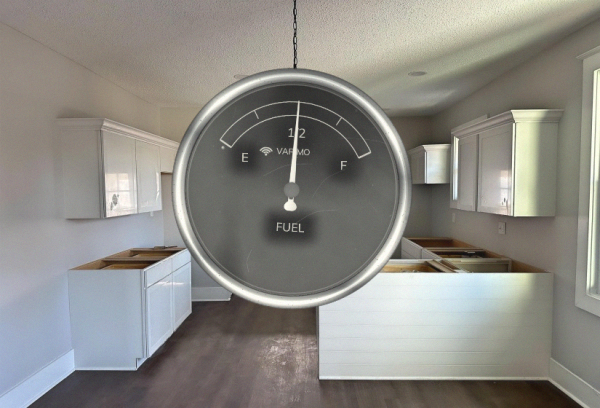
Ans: 0.5
